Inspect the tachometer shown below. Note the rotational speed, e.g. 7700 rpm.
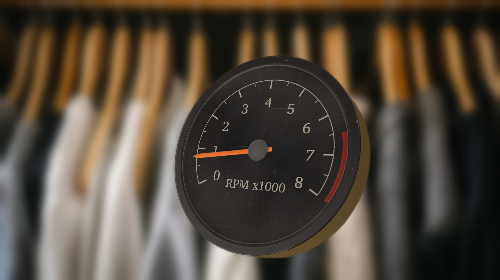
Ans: 750 rpm
